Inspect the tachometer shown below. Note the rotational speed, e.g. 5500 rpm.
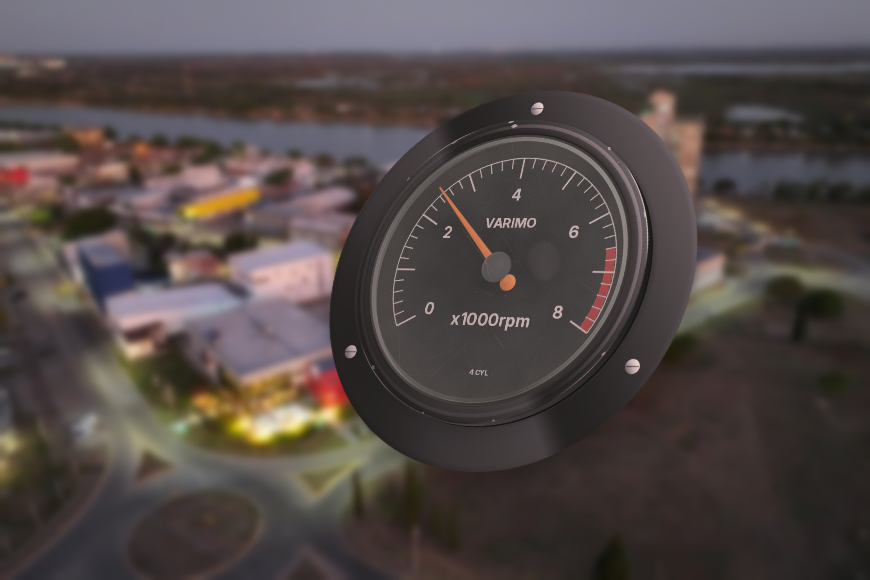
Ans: 2500 rpm
